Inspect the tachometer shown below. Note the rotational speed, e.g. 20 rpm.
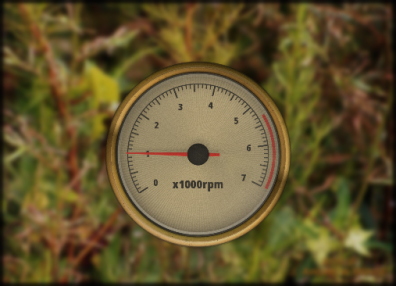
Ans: 1000 rpm
